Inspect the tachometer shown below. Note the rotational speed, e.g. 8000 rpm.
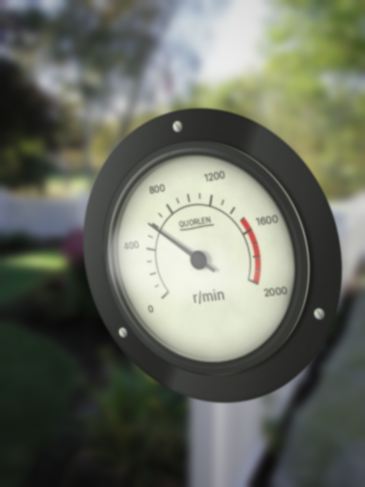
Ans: 600 rpm
